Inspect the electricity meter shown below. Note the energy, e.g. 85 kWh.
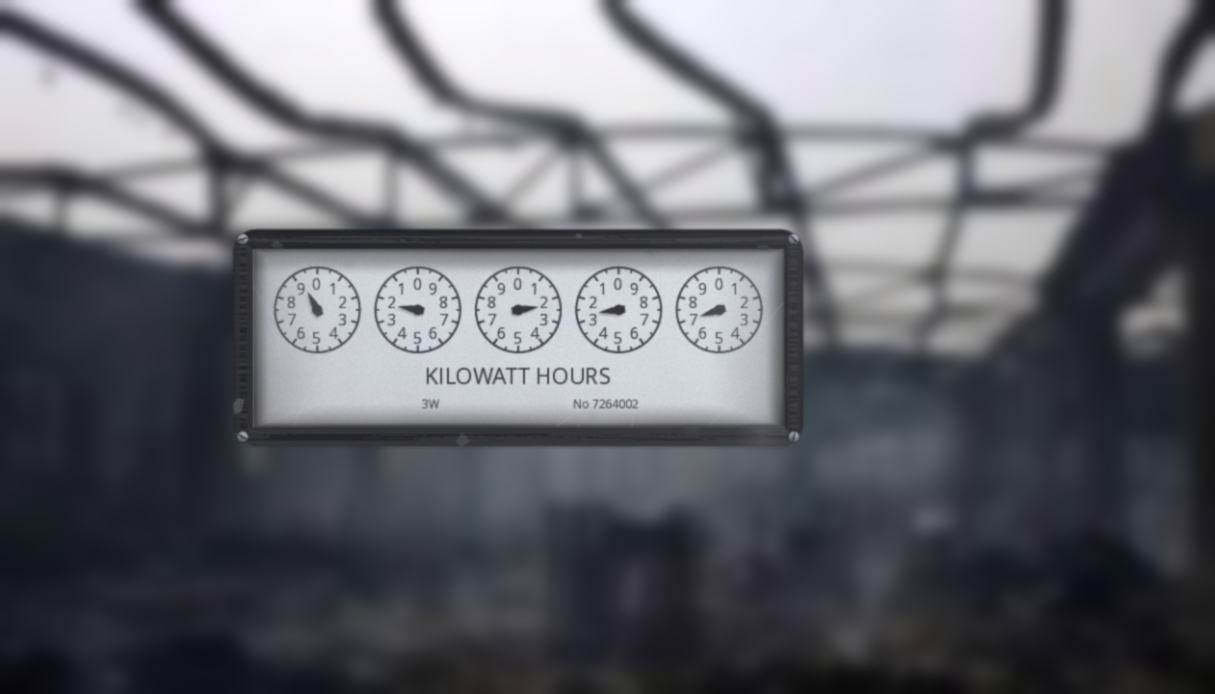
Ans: 92227 kWh
